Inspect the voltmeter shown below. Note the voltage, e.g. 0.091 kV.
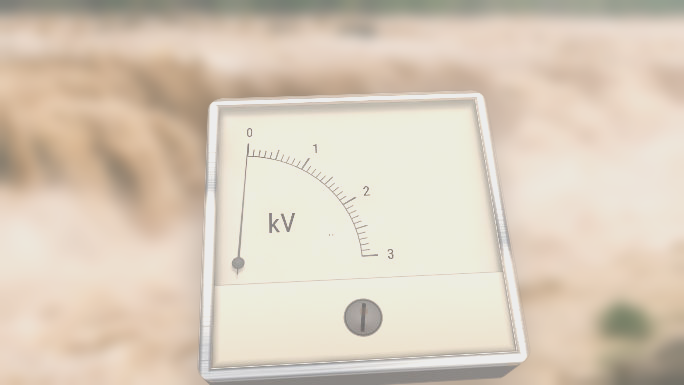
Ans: 0 kV
